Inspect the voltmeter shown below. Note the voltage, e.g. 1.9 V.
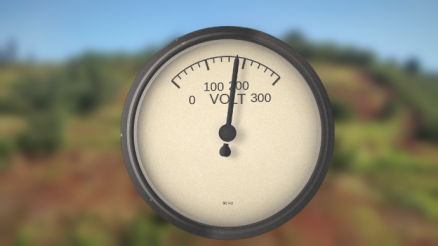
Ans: 180 V
